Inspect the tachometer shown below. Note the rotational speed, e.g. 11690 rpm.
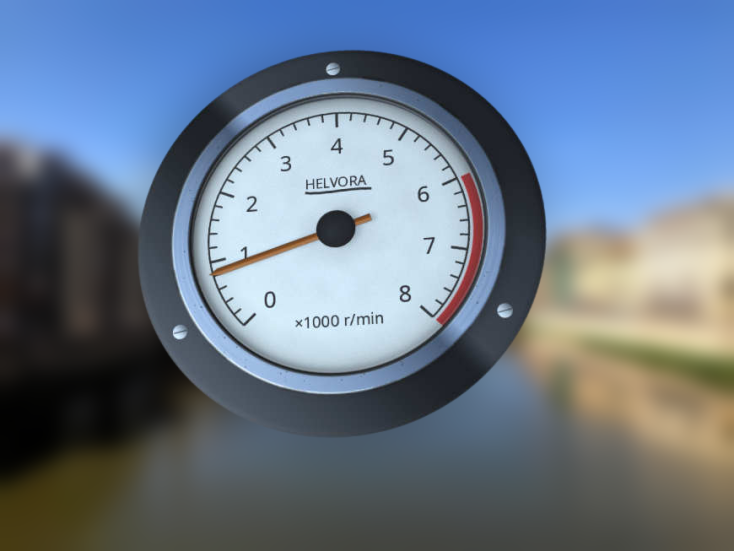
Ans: 800 rpm
